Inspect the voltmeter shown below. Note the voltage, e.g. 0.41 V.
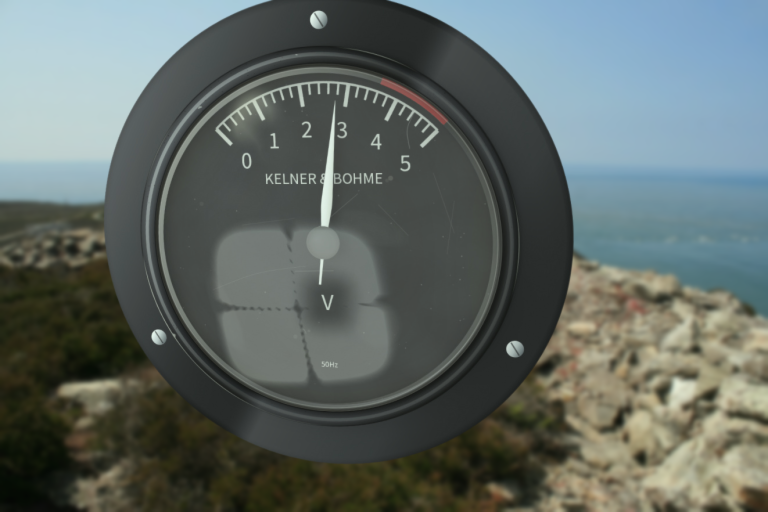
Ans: 2.8 V
